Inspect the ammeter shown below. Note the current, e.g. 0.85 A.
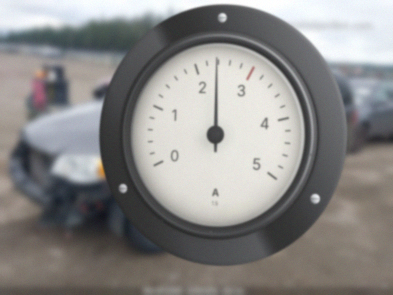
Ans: 2.4 A
